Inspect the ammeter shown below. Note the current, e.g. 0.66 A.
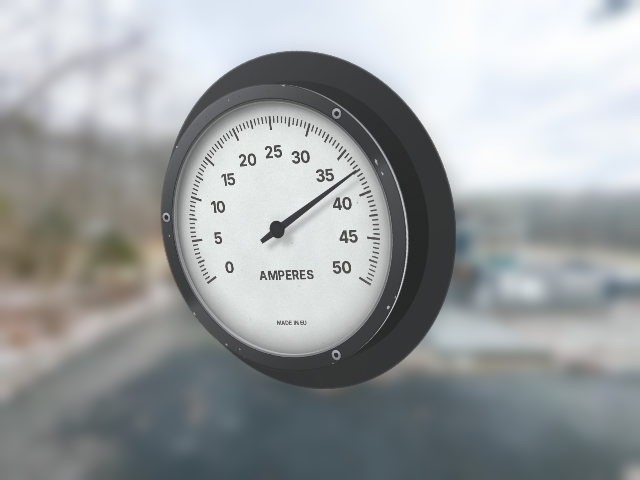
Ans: 37.5 A
